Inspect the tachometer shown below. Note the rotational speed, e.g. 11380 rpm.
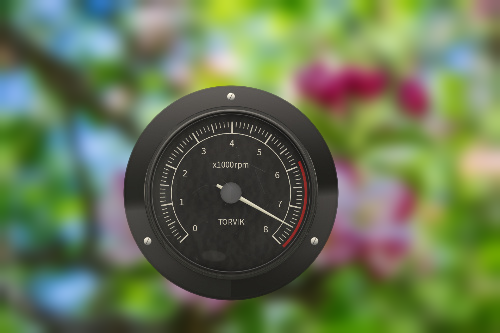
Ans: 7500 rpm
